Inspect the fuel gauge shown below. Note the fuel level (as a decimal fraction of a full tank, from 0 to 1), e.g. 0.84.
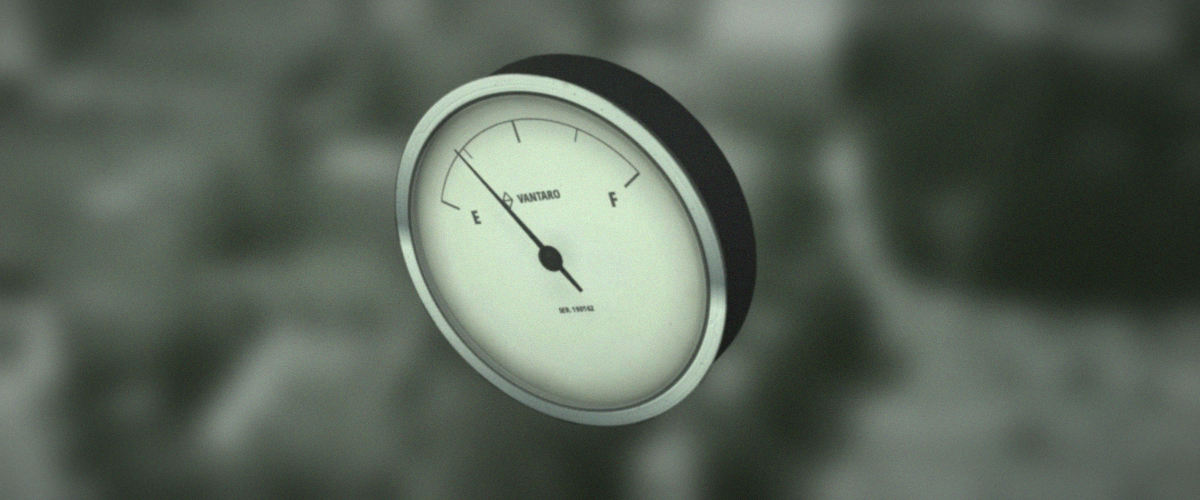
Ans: 0.25
